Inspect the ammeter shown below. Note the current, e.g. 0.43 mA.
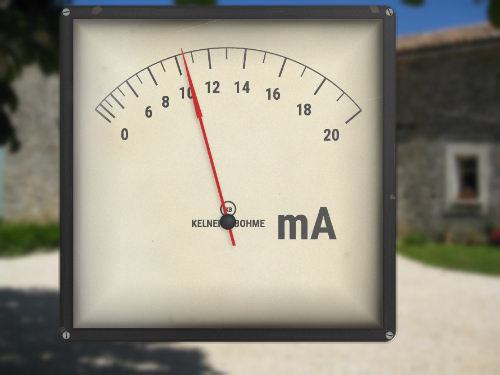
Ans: 10.5 mA
